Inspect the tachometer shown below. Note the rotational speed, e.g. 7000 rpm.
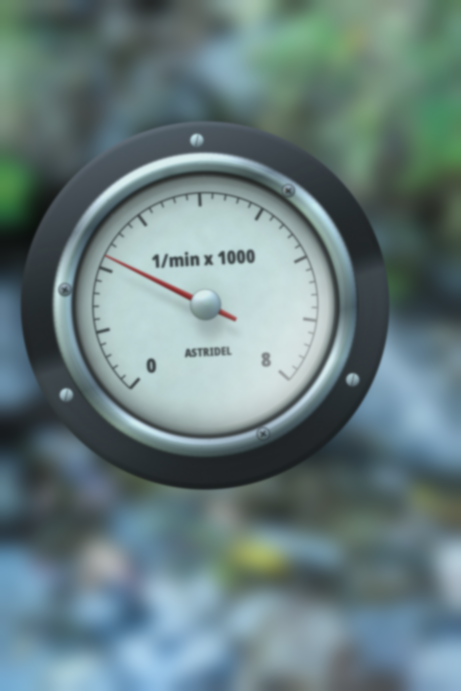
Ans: 2200 rpm
